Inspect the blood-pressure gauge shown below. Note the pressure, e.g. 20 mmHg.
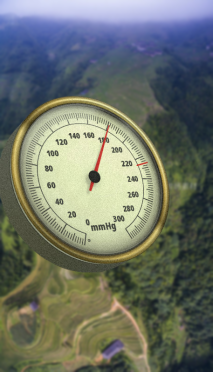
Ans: 180 mmHg
